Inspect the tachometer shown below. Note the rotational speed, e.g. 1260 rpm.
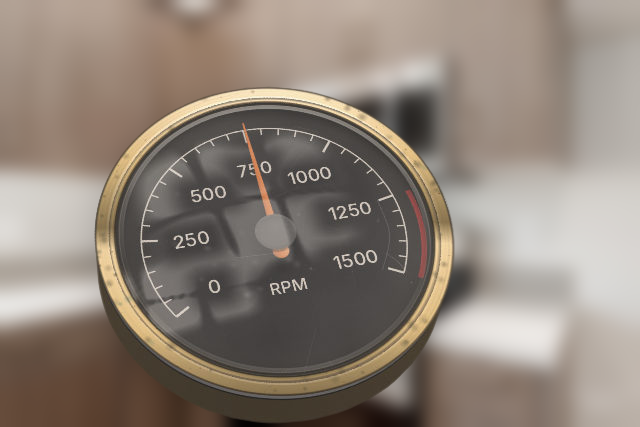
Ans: 750 rpm
